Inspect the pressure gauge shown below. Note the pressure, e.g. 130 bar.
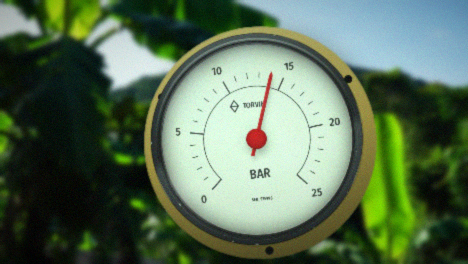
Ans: 14 bar
